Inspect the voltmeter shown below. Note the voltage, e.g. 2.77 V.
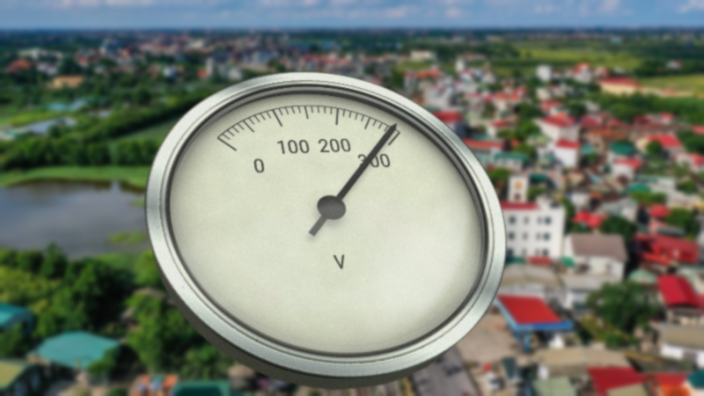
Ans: 290 V
